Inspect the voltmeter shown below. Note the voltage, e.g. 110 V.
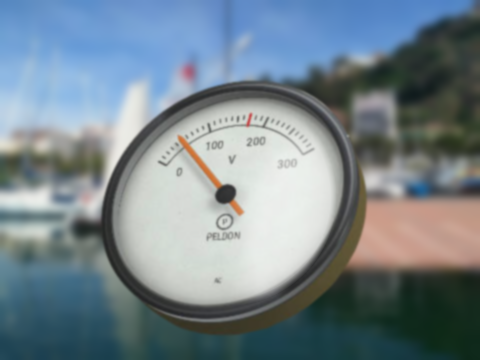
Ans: 50 V
